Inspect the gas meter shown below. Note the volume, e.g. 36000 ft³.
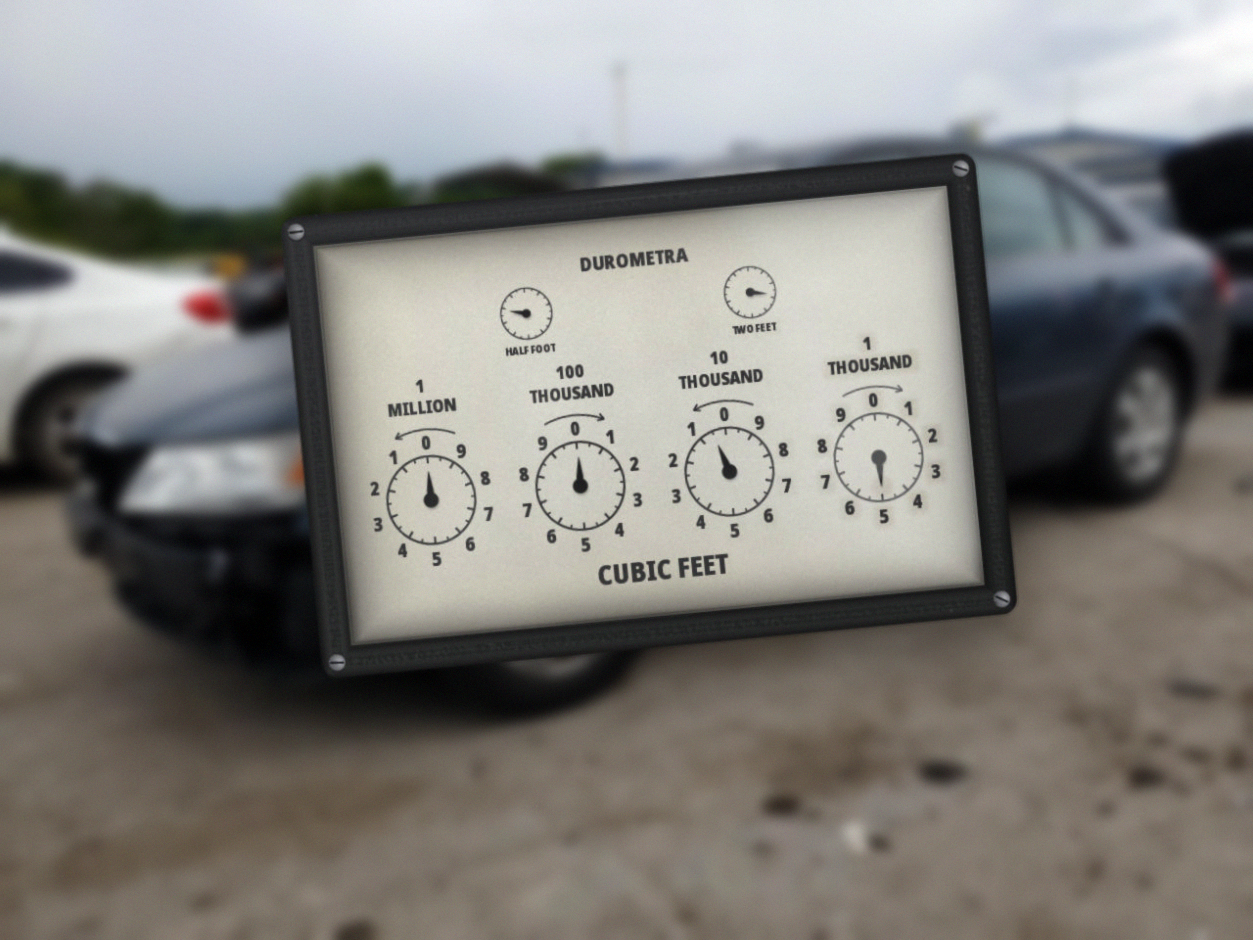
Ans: 500 ft³
